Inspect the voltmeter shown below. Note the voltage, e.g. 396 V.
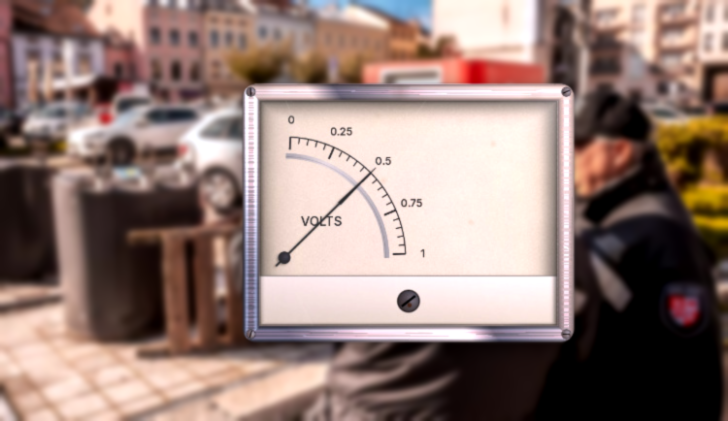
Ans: 0.5 V
